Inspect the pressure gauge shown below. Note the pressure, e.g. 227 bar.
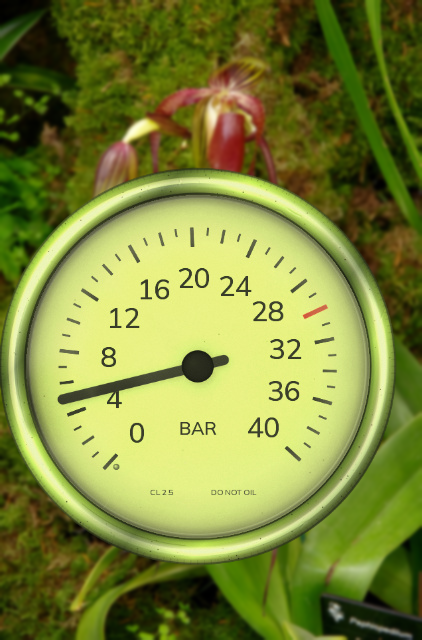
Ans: 5 bar
